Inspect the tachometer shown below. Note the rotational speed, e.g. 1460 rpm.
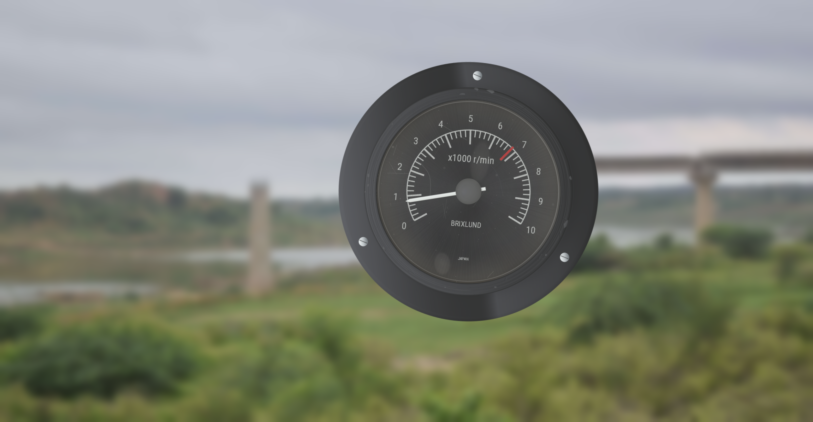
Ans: 800 rpm
